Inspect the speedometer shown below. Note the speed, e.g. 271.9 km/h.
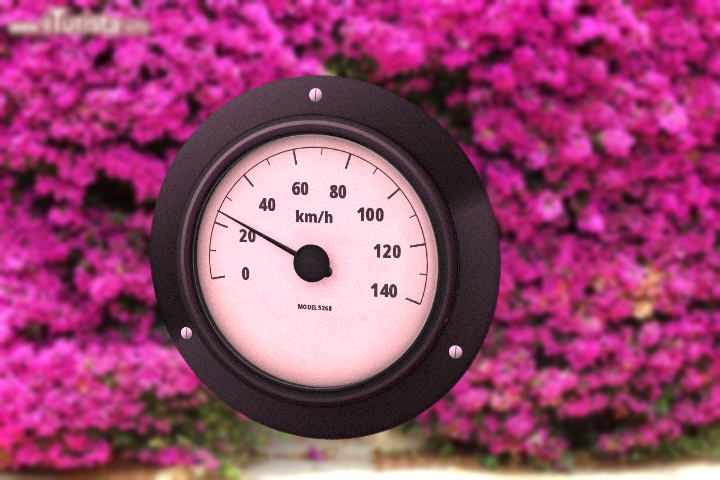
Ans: 25 km/h
